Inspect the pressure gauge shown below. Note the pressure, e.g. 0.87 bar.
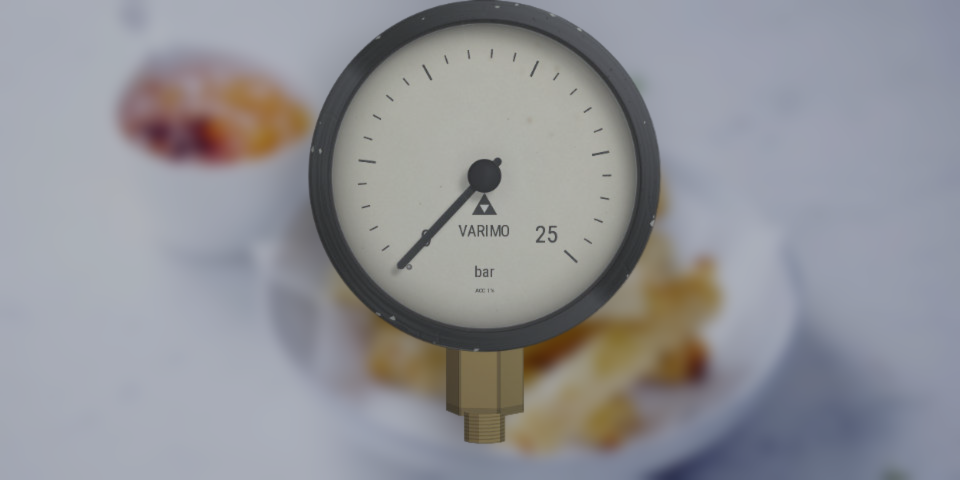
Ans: 0 bar
